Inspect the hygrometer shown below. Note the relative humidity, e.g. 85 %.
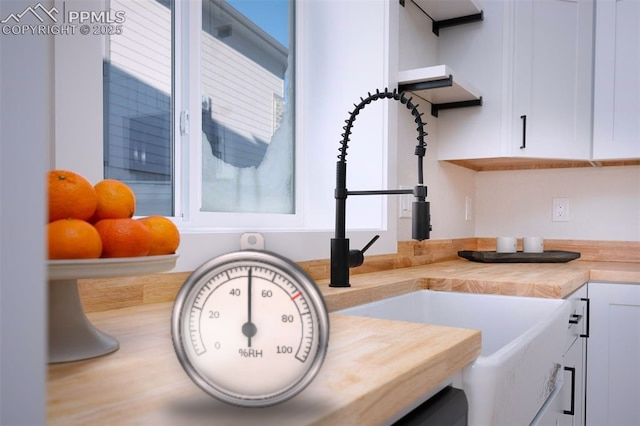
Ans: 50 %
